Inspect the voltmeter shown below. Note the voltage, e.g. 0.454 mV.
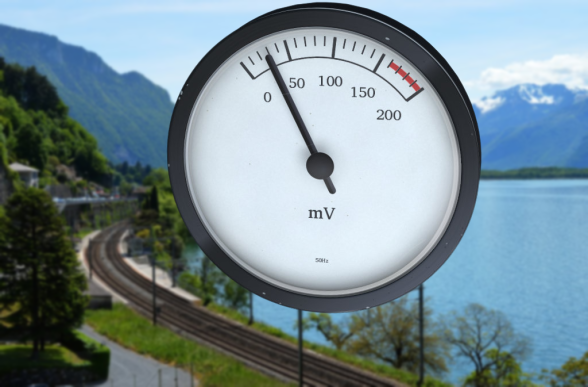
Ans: 30 mV
